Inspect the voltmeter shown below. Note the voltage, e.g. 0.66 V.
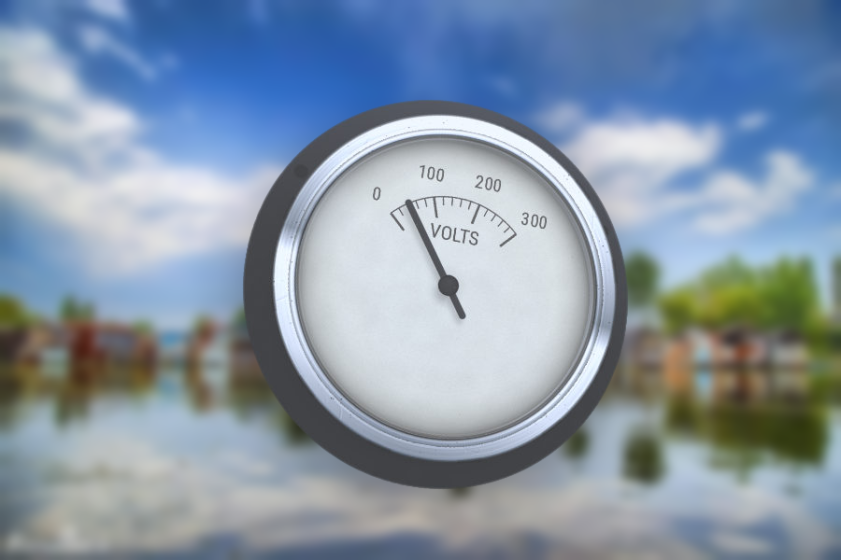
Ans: 40 V
